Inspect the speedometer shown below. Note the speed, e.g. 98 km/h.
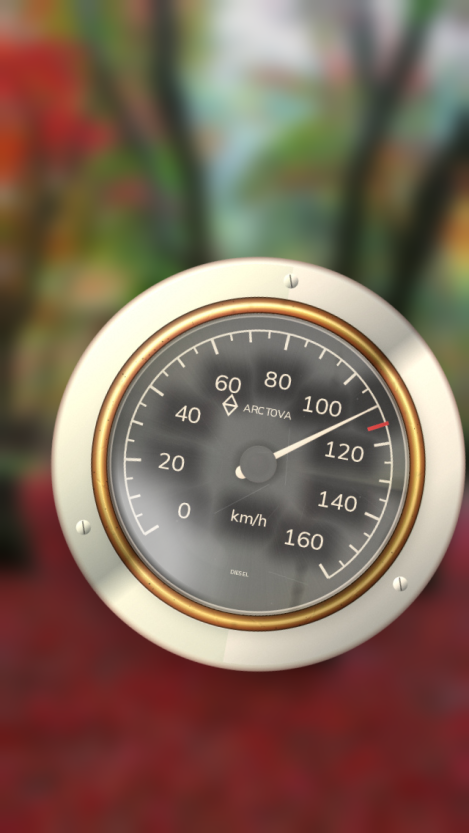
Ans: 110 km/h
